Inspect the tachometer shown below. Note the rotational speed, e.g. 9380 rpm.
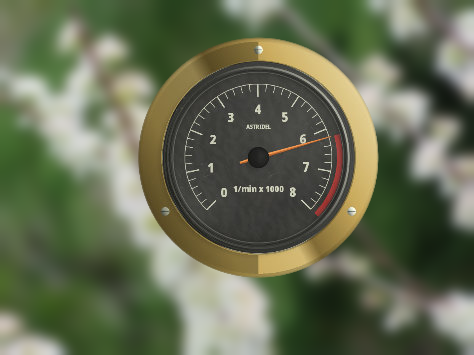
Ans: 6200 rpm
